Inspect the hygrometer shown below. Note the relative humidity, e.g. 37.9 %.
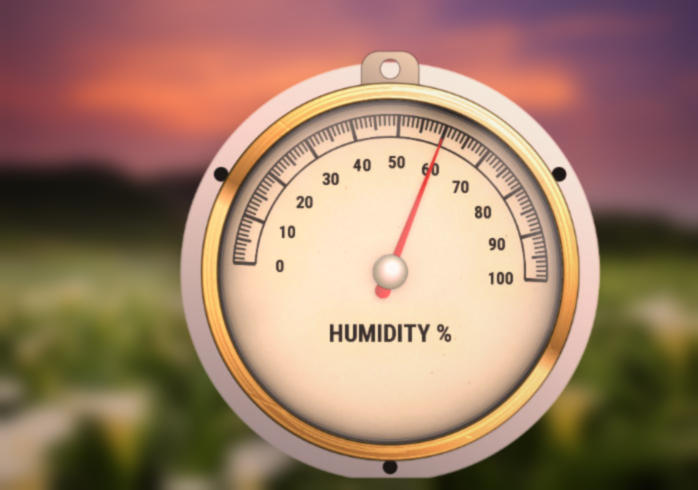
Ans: 60 %
